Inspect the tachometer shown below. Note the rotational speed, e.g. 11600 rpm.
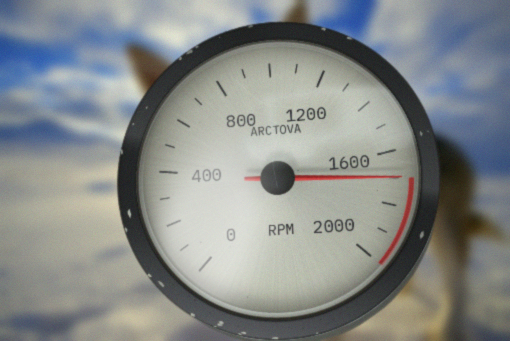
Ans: 1700 rpm
